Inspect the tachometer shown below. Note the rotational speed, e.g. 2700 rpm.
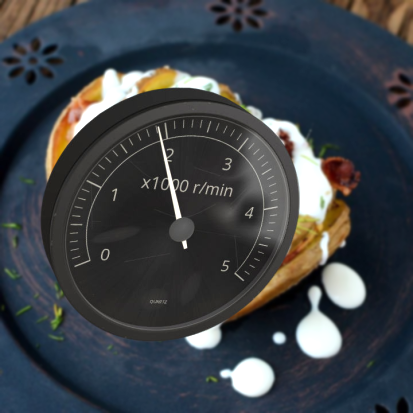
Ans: 1900 rpm
